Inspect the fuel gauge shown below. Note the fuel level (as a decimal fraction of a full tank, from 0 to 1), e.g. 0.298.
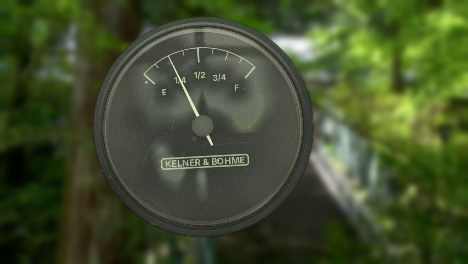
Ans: 0.25
